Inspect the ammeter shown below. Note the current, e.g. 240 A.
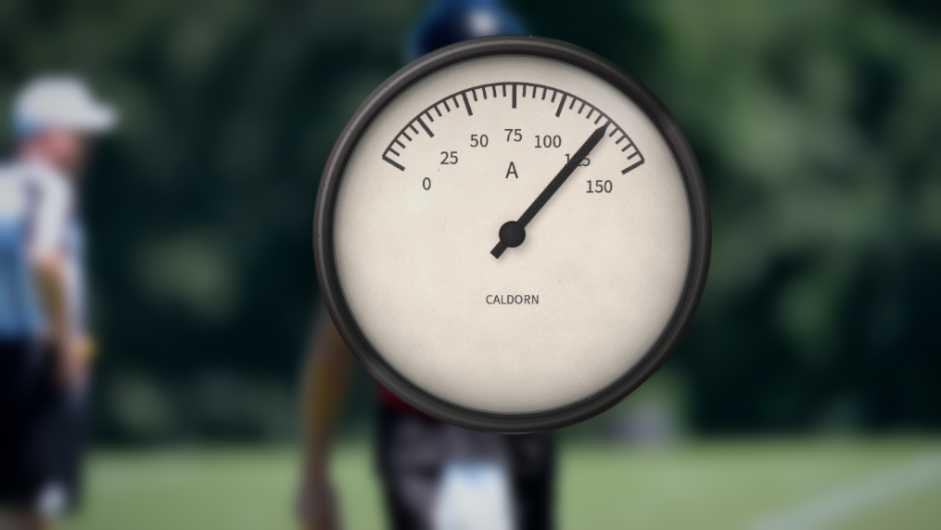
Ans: 125 A
